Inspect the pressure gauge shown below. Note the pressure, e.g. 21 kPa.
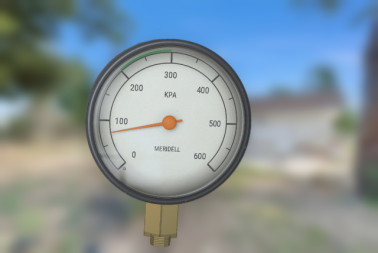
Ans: 75 kPa
